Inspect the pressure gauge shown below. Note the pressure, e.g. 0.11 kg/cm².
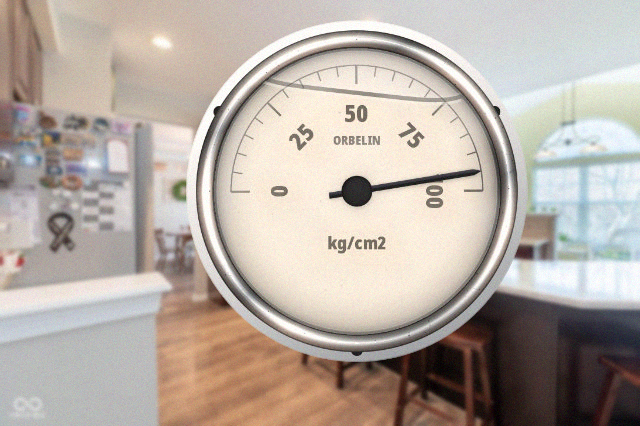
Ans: 95 kg/cm²
